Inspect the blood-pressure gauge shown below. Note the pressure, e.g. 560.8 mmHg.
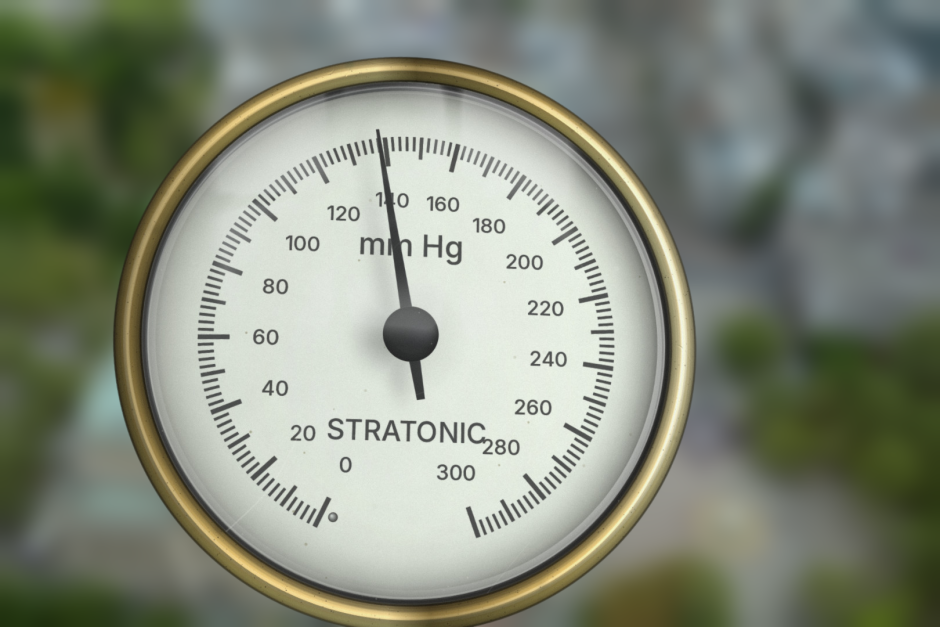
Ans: 138 mmHg
